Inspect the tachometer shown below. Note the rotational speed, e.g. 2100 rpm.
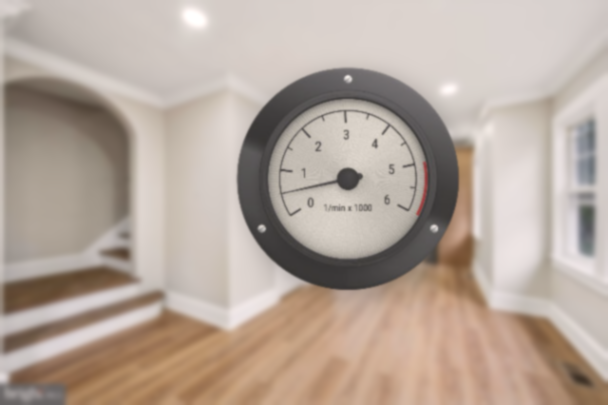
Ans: 500 rpm
